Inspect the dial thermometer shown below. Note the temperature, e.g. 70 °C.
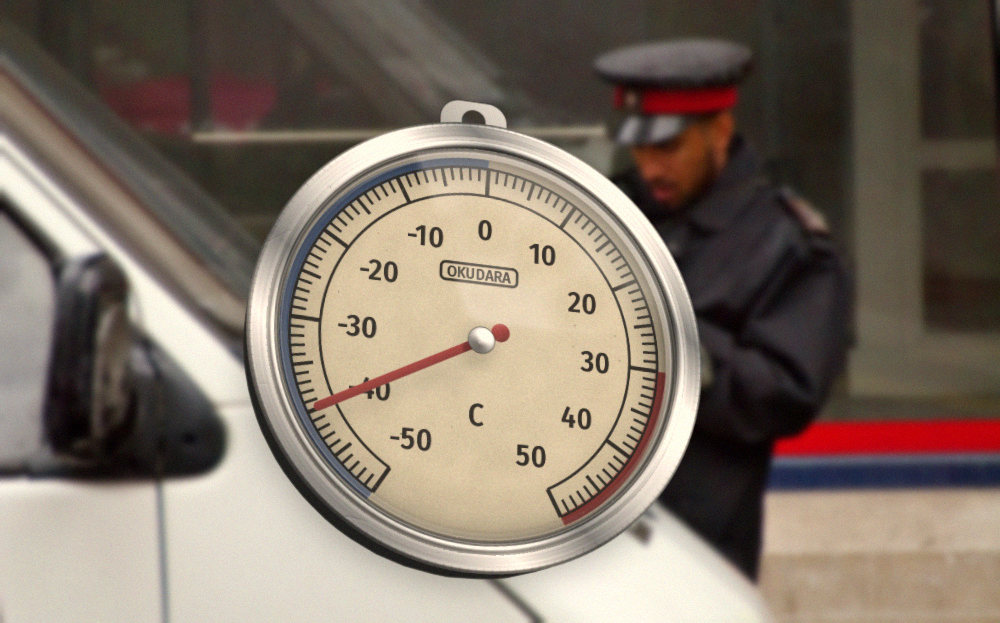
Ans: -40 °C
